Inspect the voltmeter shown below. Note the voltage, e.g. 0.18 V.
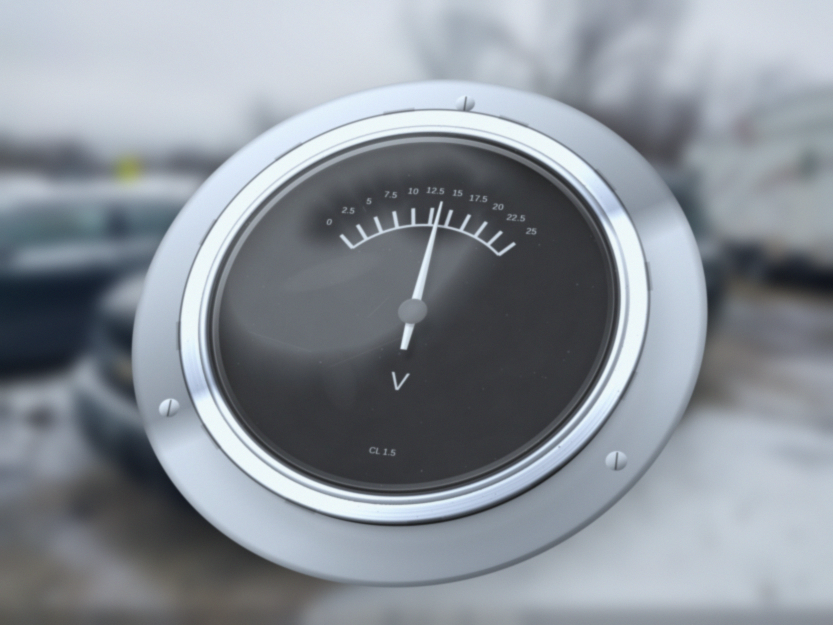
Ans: 13.75 V
